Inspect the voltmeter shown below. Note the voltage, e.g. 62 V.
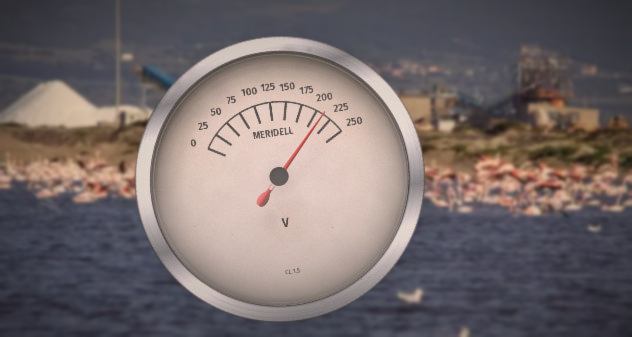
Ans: 212.5 V
